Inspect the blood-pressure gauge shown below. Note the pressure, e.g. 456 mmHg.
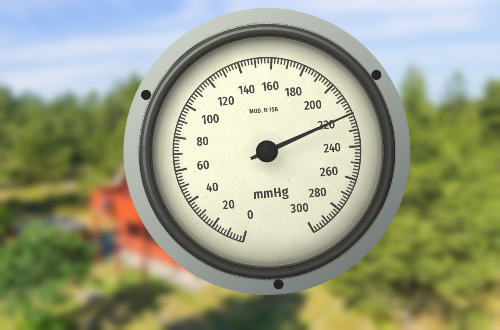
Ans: 220 mmHg
